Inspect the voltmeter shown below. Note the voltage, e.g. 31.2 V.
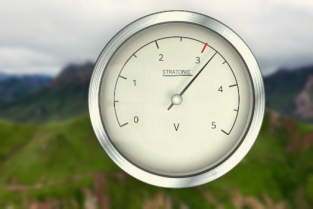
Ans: 3.25 V
